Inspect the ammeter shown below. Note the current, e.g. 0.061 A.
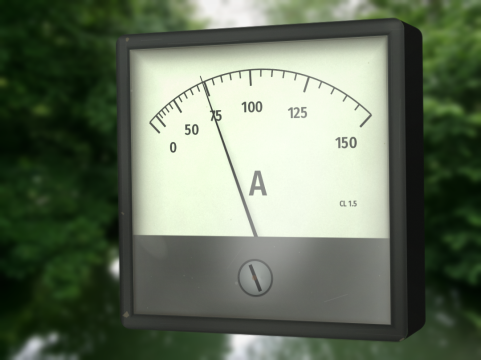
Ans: 75 A
